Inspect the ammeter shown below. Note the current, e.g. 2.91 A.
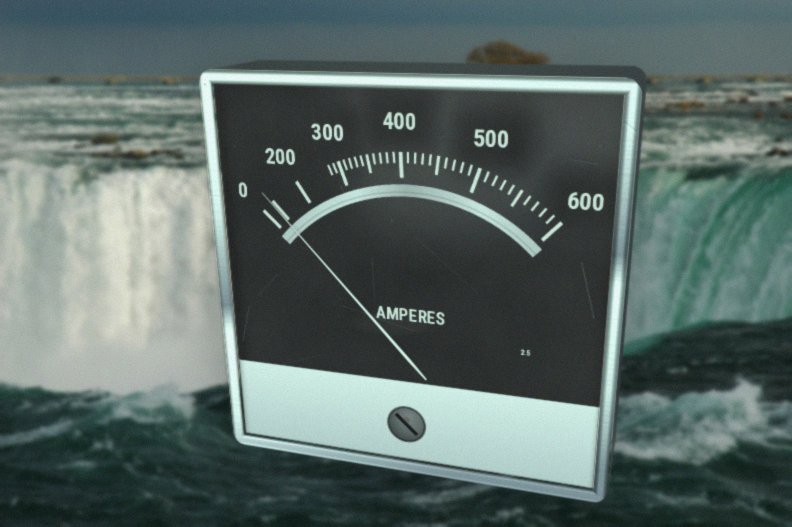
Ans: 100 A
